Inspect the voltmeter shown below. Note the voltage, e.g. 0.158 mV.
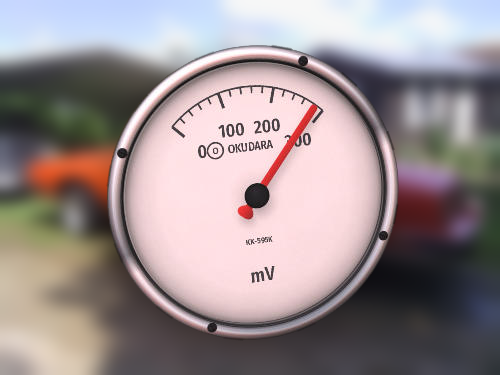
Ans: 280 mV
